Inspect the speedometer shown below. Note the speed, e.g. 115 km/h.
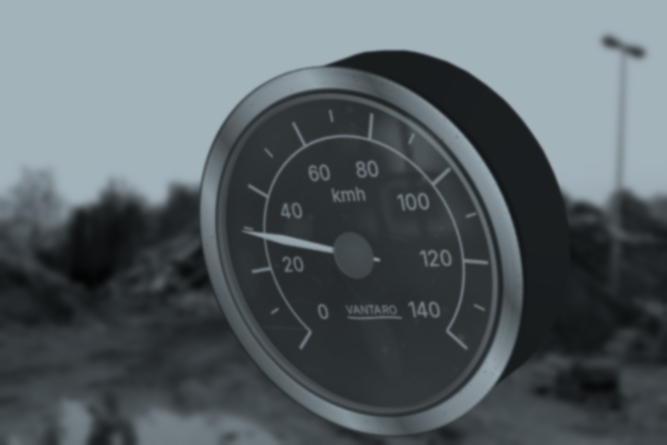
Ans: 30 km/h
